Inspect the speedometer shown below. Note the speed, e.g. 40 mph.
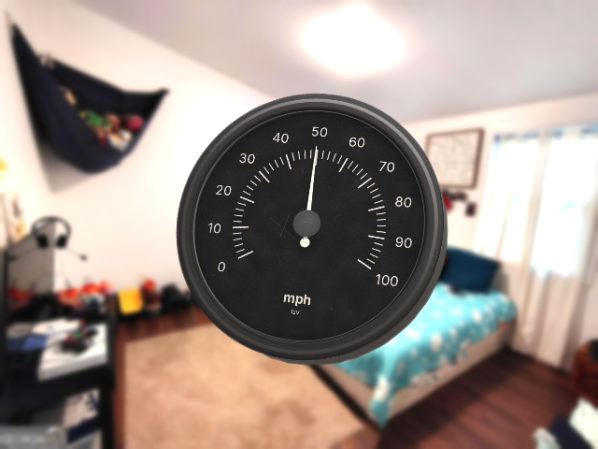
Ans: 50 mph
